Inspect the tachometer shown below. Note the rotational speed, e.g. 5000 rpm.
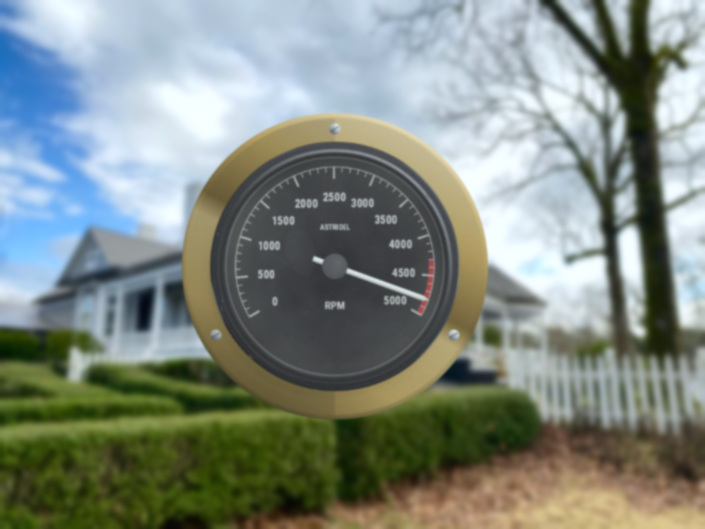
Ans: 4800 rpm
